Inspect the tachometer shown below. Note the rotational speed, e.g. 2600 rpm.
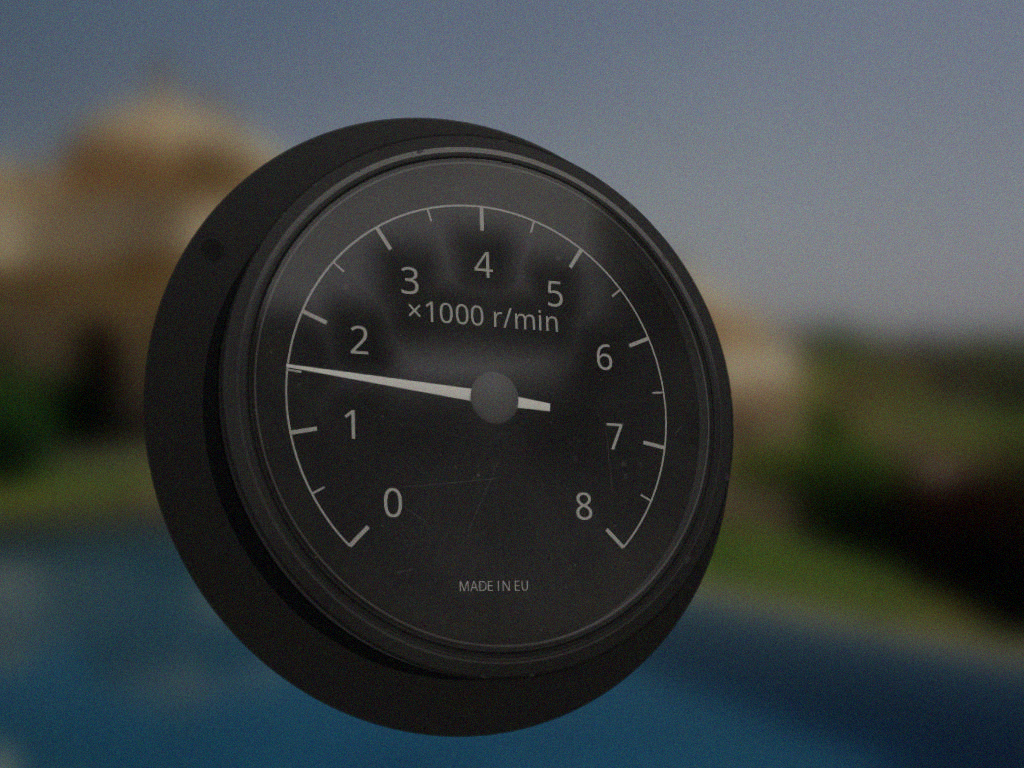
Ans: 1500 rpm
